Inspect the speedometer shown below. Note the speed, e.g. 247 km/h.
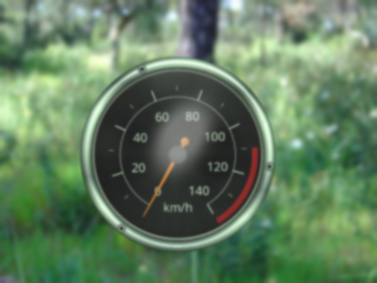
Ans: 0 km/h
